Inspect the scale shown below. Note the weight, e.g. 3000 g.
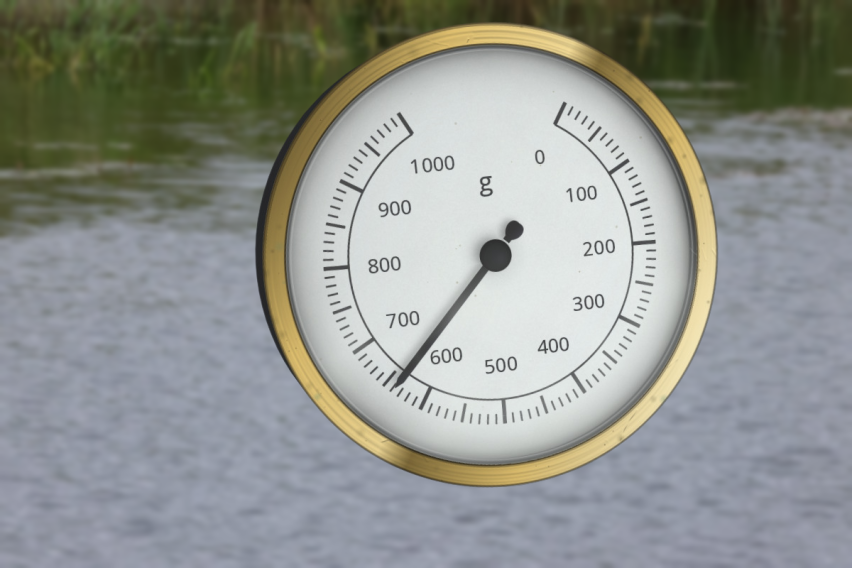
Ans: 640 g
